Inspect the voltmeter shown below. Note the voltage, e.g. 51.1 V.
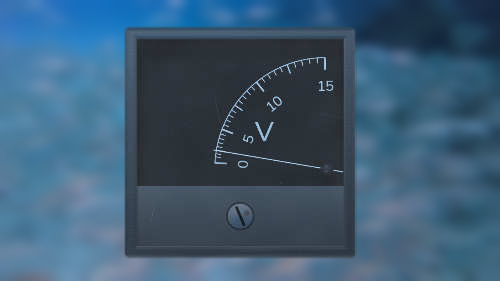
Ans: 2.5 V
